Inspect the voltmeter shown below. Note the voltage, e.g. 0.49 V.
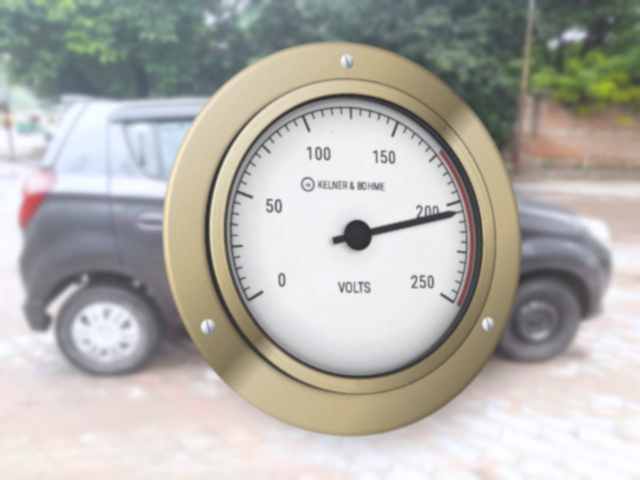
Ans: 205 V
